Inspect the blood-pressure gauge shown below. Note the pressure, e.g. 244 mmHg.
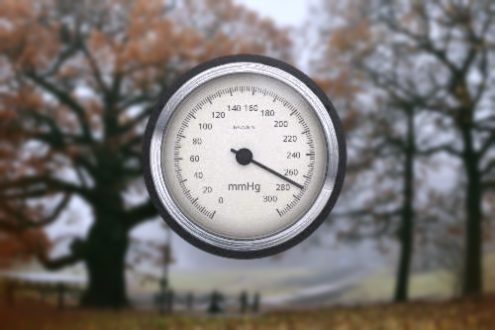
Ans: 270 mmHg
